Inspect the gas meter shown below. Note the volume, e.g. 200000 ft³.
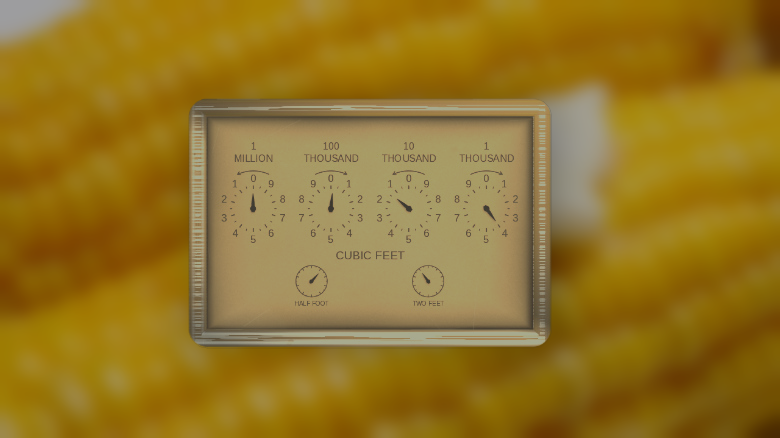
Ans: 1400 ft³
